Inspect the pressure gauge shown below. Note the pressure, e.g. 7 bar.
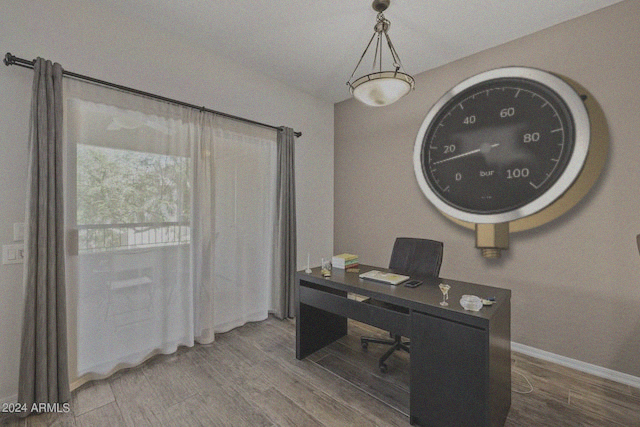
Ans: 12.5 bar
